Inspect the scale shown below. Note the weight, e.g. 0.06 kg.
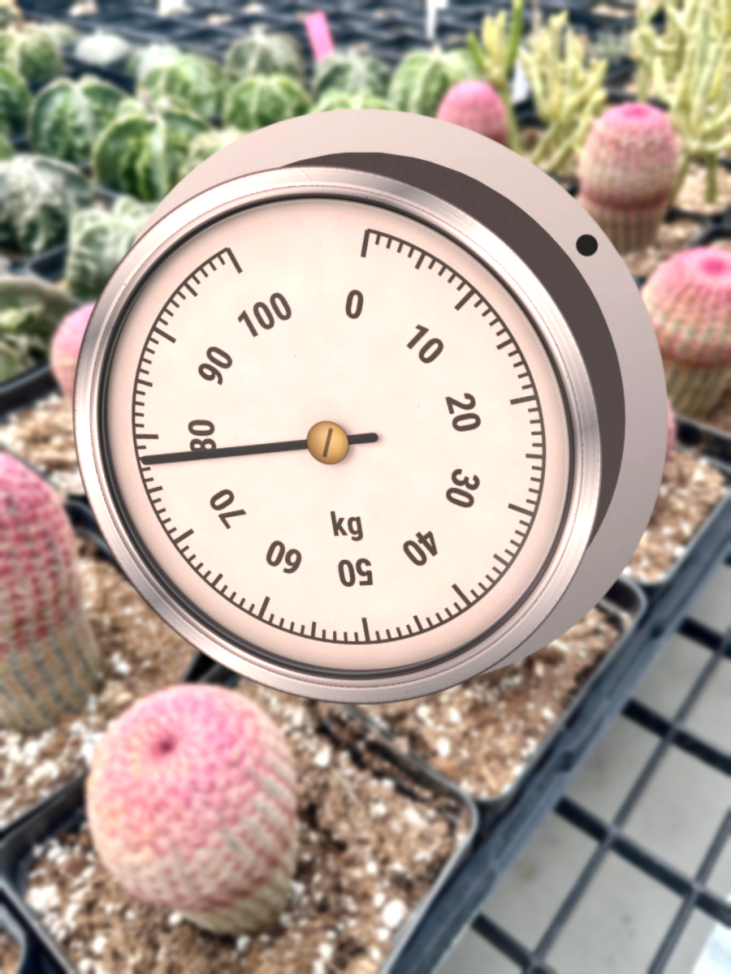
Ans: 78 kg
